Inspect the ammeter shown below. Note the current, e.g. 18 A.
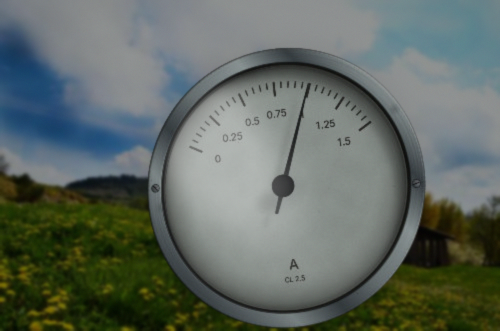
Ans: 1 A
